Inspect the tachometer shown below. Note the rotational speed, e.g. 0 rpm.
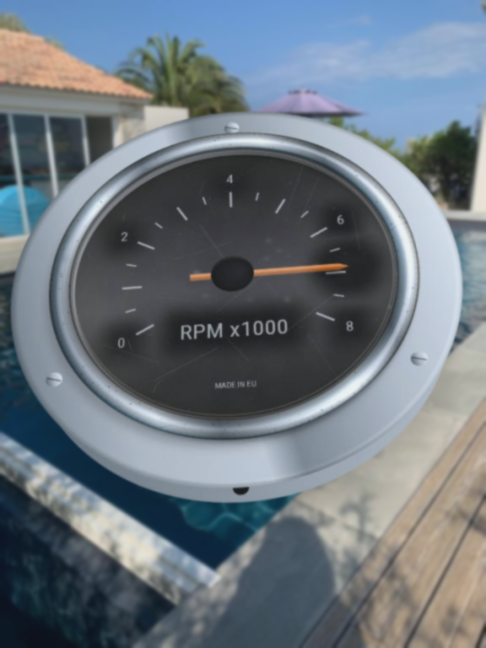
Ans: 7000 rpm
